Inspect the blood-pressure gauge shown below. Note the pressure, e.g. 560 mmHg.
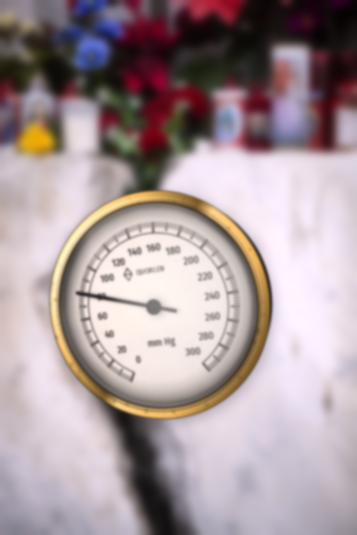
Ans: 80 mmHg
